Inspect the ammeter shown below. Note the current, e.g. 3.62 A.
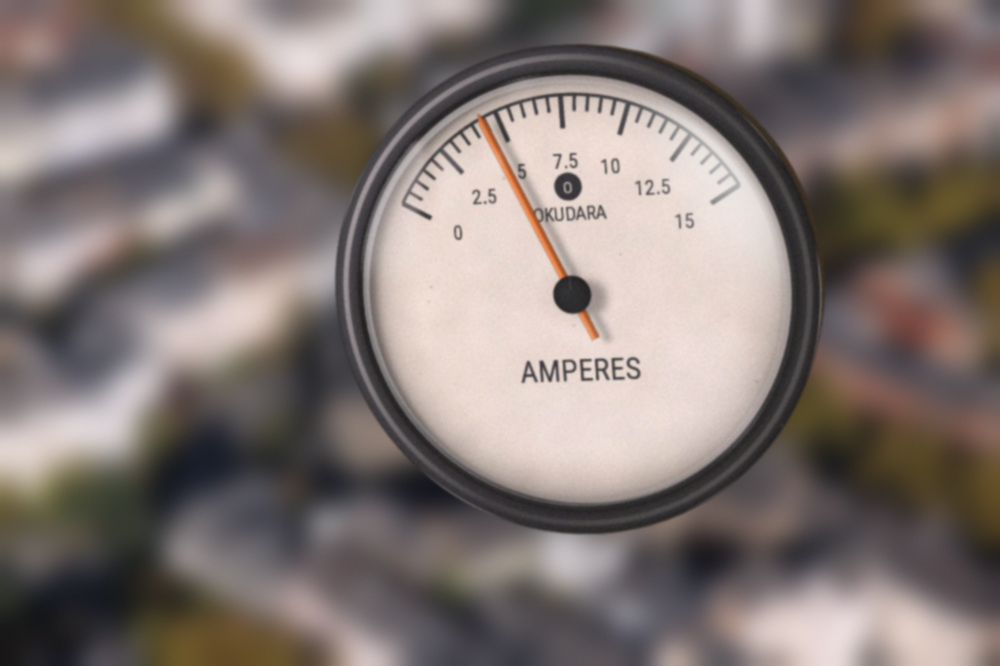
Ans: 4.5 A
